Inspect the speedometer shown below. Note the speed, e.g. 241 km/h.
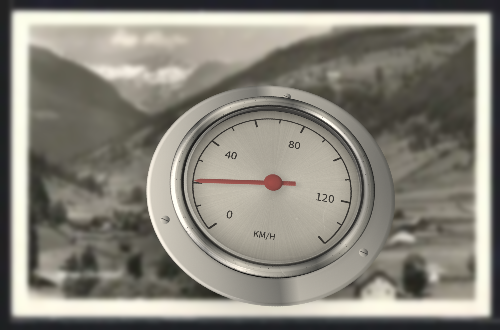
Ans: 20 km/h
